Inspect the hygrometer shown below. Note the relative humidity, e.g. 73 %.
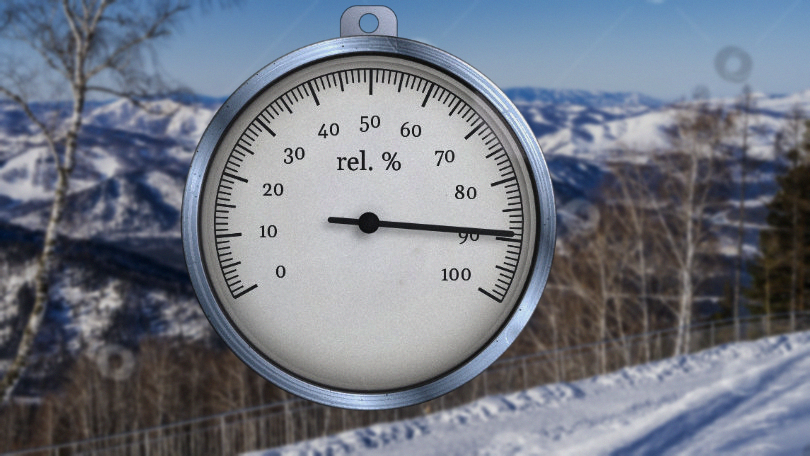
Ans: 89 %
